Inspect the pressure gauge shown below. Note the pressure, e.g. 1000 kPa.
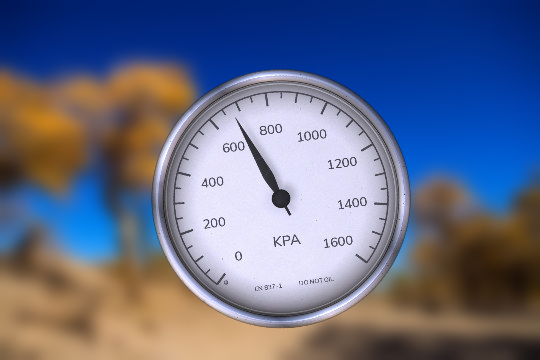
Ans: 675 kPa
